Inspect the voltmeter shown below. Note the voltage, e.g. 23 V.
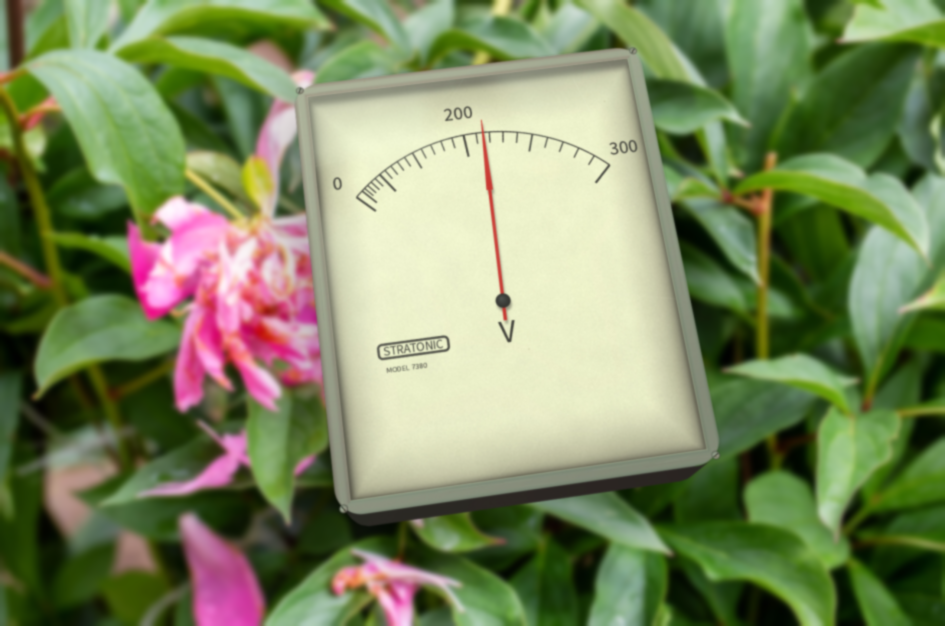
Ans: 215 V
